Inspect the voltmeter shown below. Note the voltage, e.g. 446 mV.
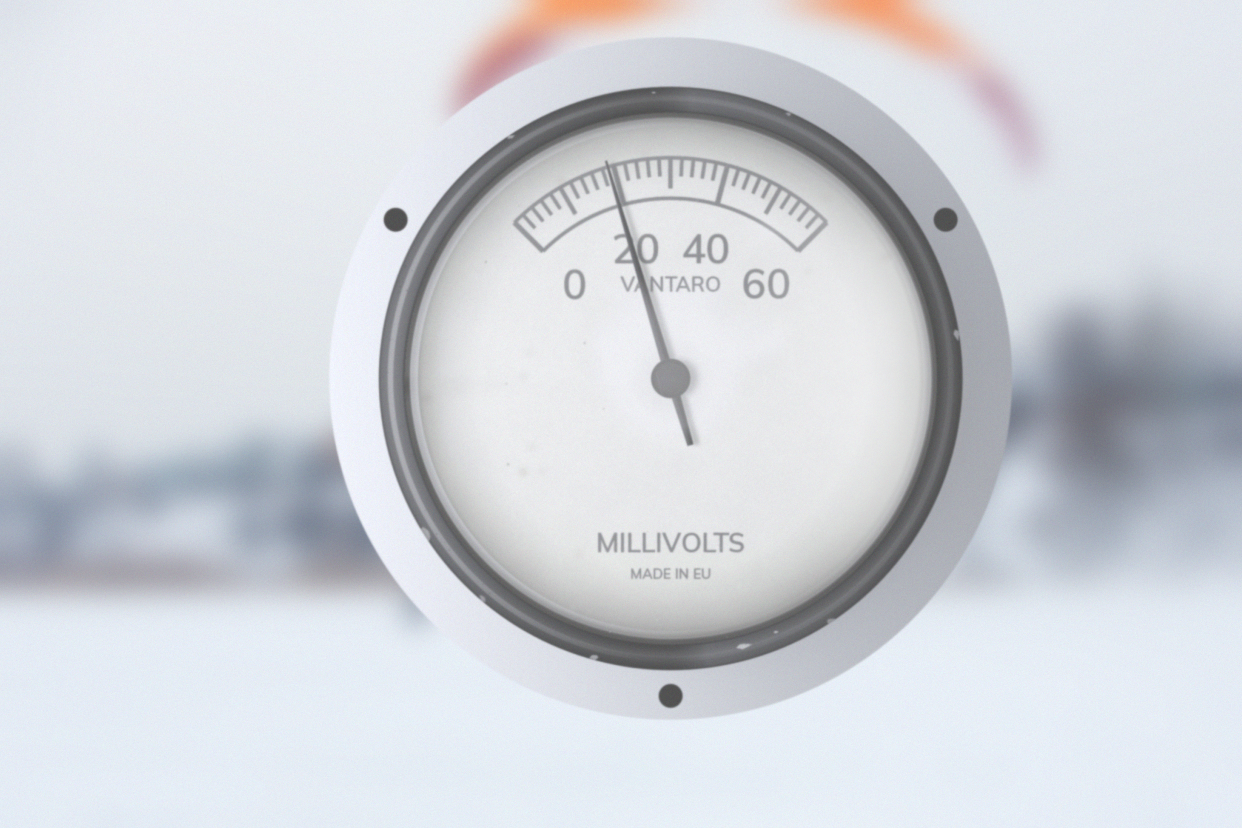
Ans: 19 mV
